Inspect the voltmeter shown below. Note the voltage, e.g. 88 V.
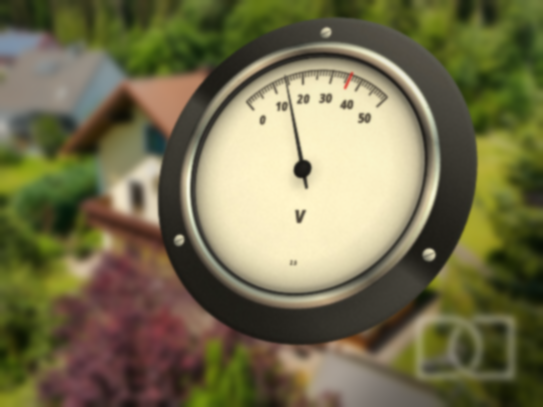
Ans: 15 V
